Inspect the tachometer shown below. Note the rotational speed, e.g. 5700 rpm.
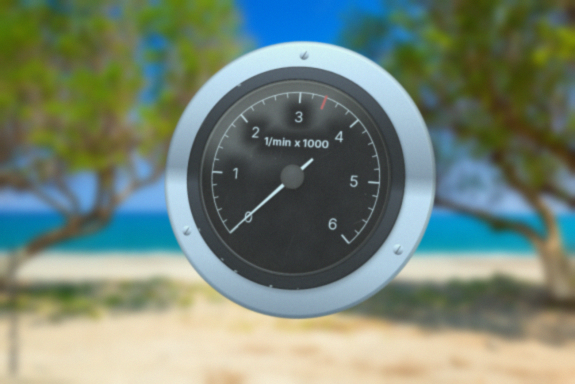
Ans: 0 rpm
